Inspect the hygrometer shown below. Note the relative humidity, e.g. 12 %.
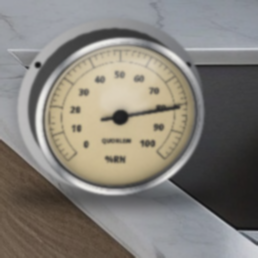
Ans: 80 %
